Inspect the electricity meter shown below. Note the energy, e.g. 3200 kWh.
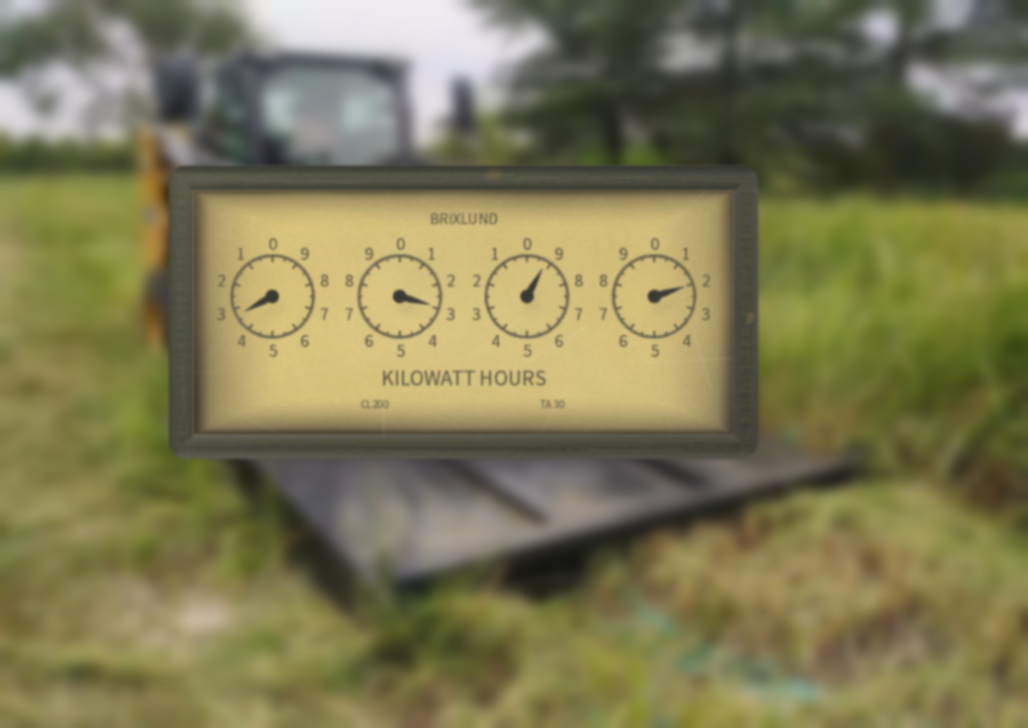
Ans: 3292 kWh
